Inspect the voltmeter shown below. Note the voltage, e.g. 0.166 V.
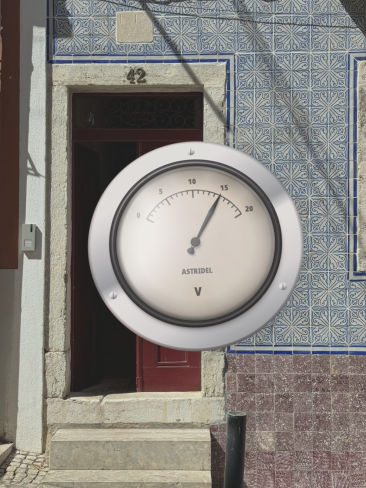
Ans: 15 V
